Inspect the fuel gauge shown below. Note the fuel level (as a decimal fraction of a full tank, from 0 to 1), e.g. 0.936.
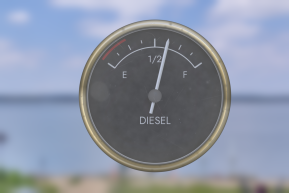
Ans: 0.625
